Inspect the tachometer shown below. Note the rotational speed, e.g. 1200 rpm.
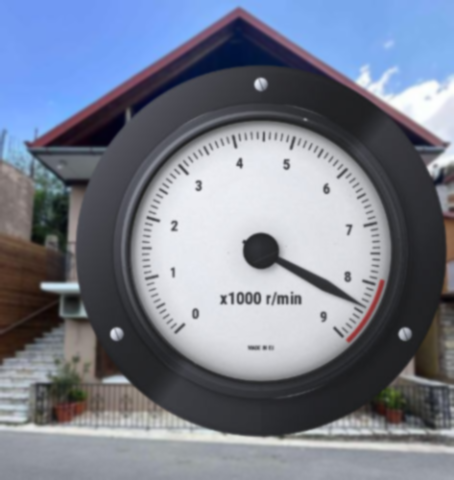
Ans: 8400 rpm
